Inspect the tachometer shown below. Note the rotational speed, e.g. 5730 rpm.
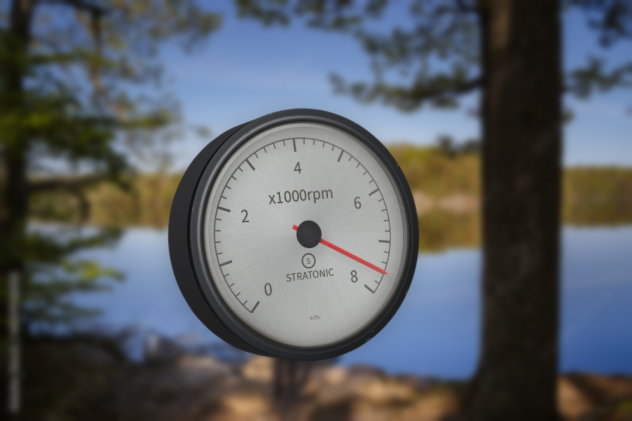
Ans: 7600 rpm
